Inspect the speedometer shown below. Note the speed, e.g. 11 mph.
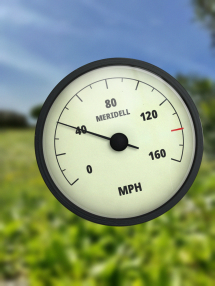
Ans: 40 mph
